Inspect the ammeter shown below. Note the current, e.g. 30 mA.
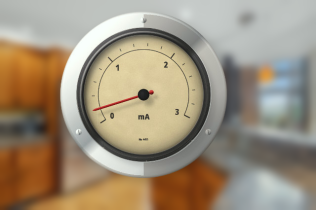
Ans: 0.2 mA
